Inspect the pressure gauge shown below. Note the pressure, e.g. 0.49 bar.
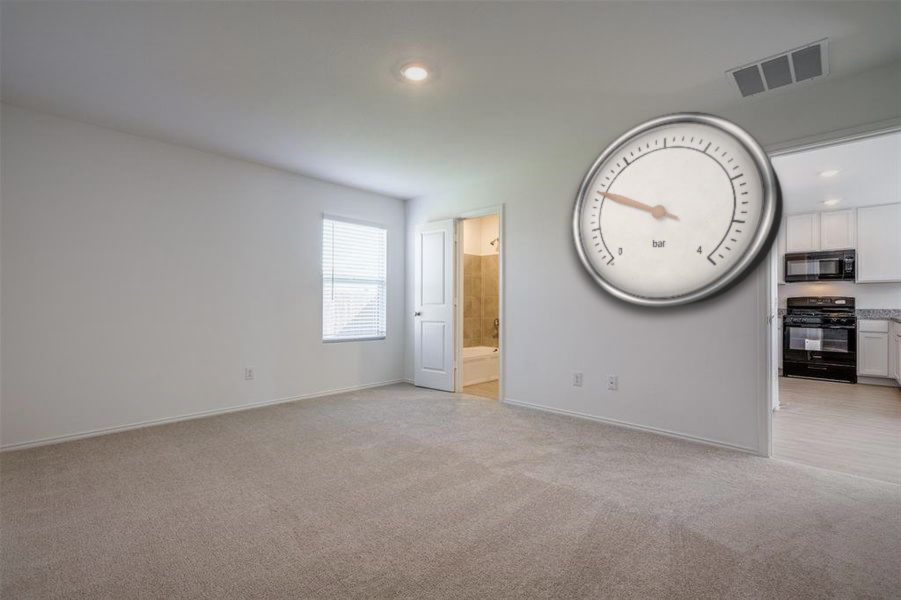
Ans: 1 bar
